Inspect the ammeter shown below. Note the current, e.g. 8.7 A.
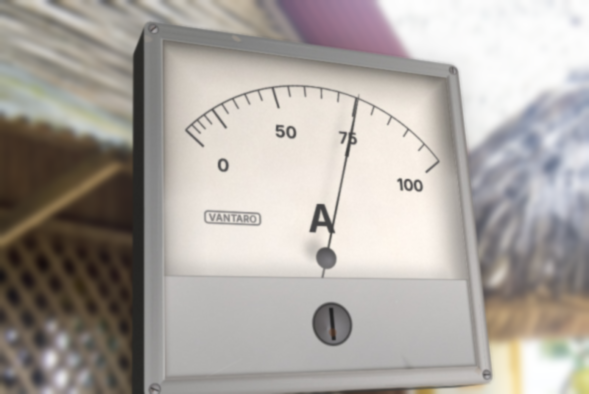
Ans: 75 A
